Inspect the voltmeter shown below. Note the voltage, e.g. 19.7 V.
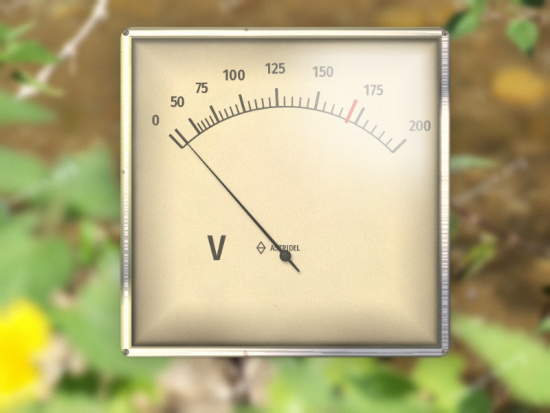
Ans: 25 V
